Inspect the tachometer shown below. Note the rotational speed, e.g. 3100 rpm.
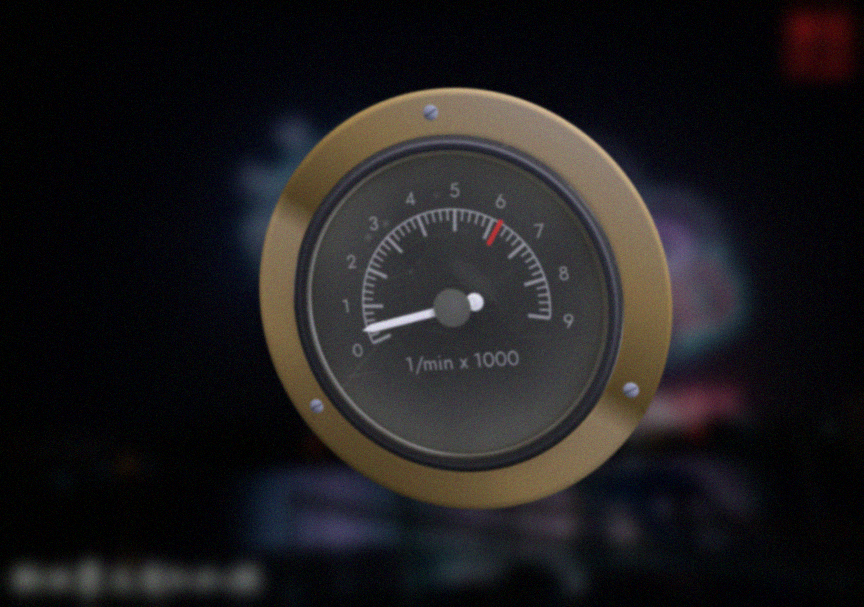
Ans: 400 rpm
